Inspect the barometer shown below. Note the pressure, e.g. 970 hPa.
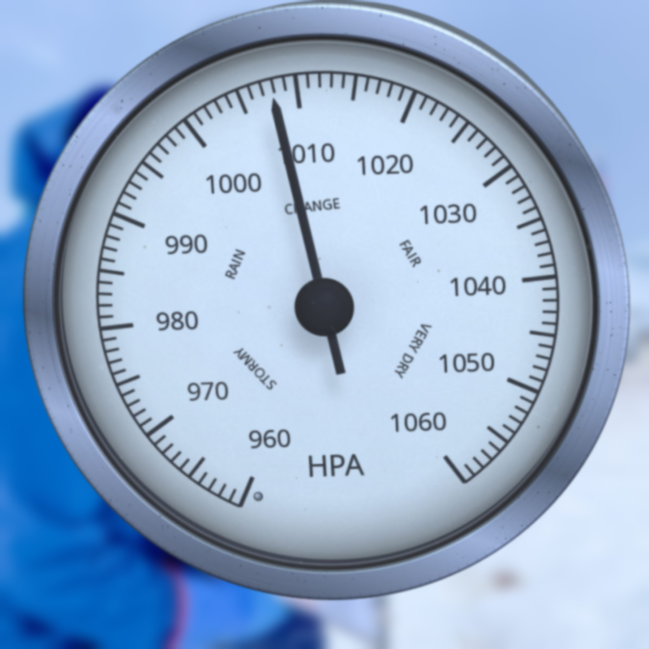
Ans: 1008 hPa
